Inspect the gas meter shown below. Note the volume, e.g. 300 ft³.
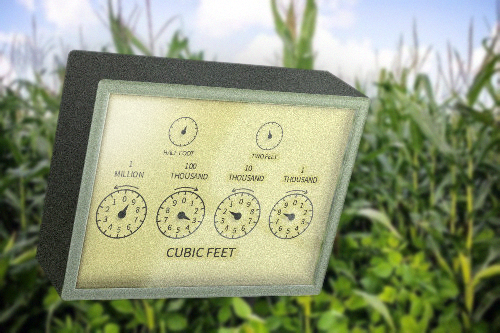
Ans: 931800 ft³
